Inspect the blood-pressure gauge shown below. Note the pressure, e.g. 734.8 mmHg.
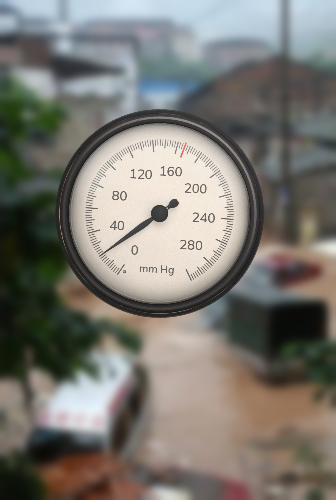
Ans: 20 mmHg
